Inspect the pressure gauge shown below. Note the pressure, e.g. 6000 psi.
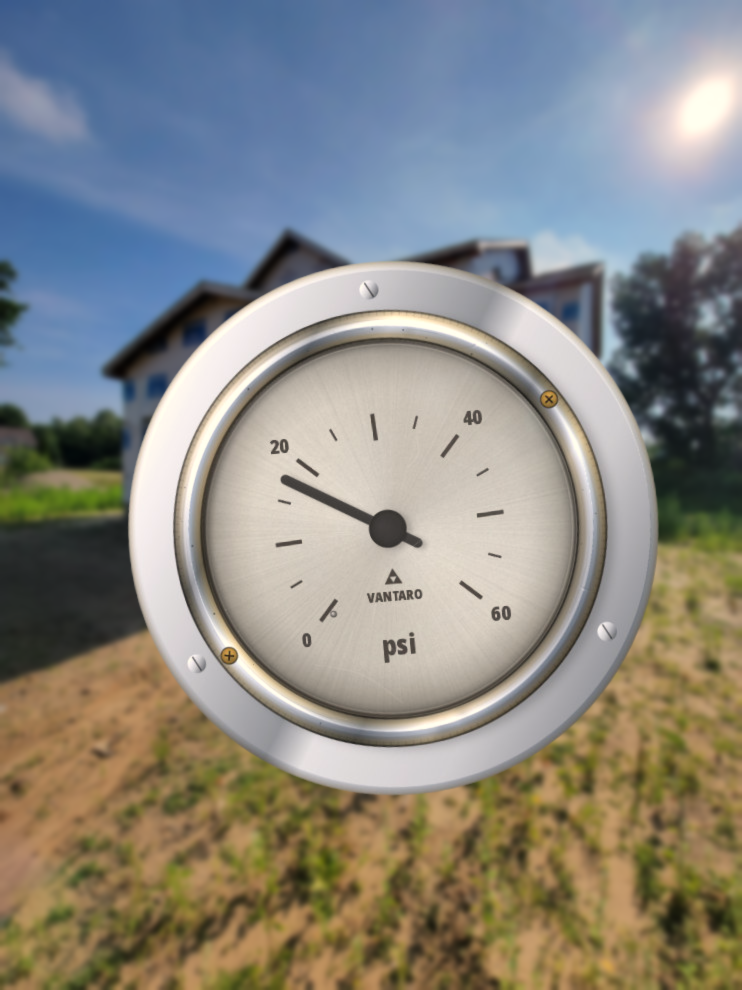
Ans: 17.5 psi
